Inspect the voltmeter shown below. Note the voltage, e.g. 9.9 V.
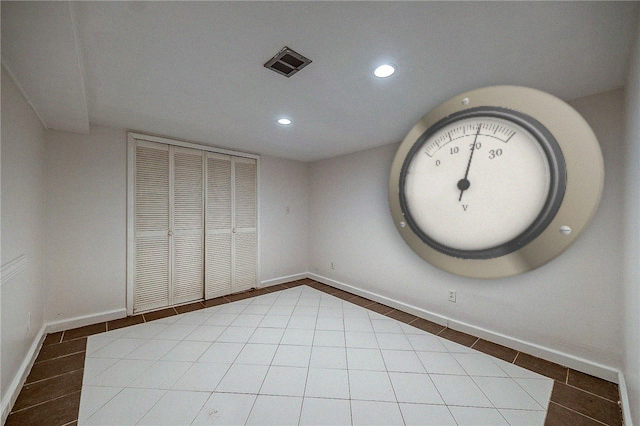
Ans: 20 V
